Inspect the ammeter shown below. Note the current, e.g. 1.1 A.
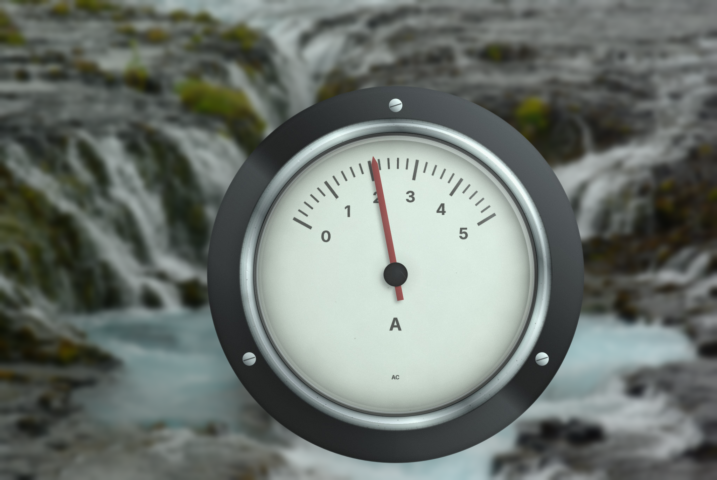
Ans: 2.1 A
